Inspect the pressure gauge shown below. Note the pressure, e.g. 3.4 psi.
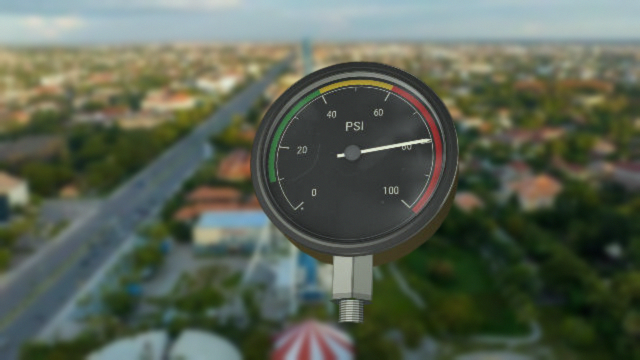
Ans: 80 psi
